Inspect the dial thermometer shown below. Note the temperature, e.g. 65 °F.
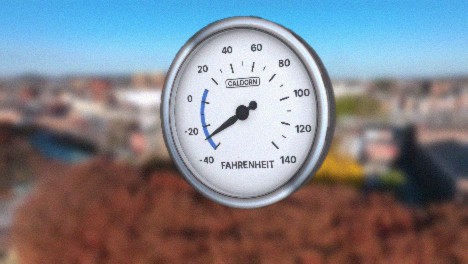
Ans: -30 °F
